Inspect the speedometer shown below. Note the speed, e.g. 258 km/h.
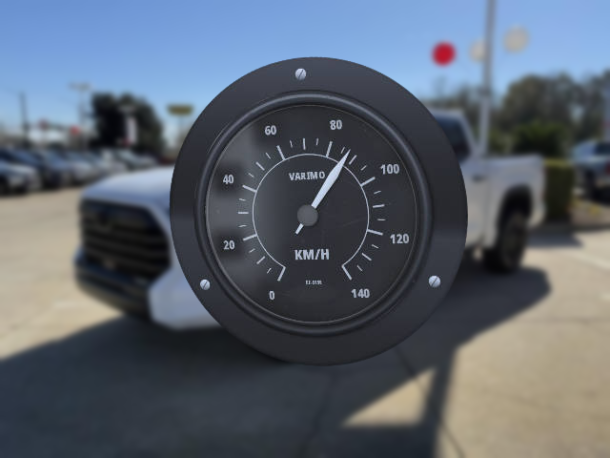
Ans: 87.5 km/h
